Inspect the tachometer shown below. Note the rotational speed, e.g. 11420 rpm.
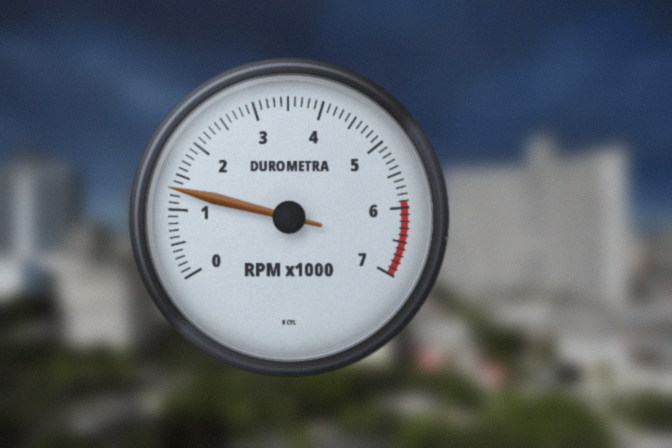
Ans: 1300 rpm
